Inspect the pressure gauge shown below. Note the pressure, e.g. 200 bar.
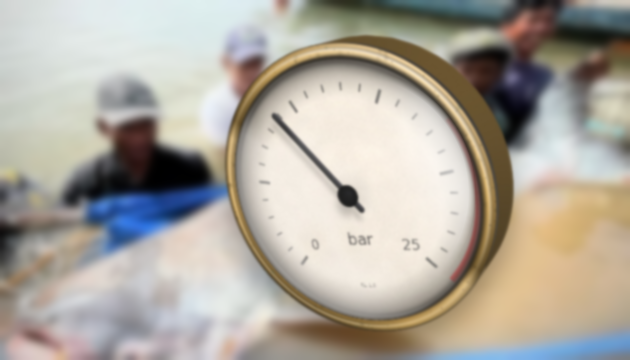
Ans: 9 bar
